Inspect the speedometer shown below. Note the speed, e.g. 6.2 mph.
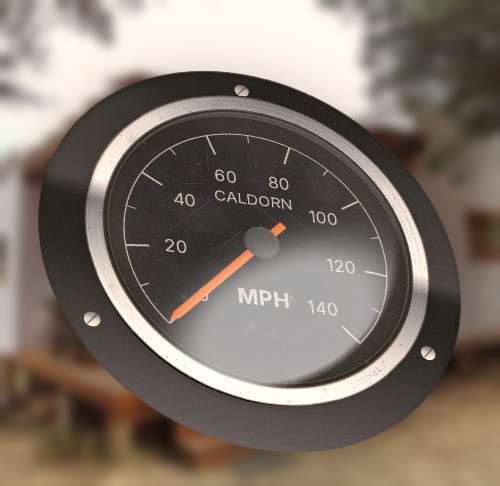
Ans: 0 mph
